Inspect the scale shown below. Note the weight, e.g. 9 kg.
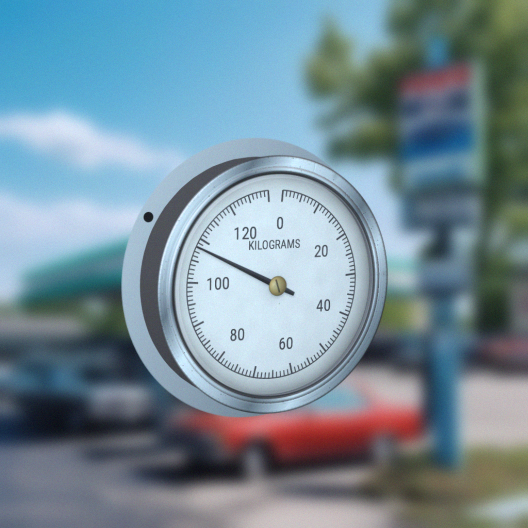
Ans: 108 kg
